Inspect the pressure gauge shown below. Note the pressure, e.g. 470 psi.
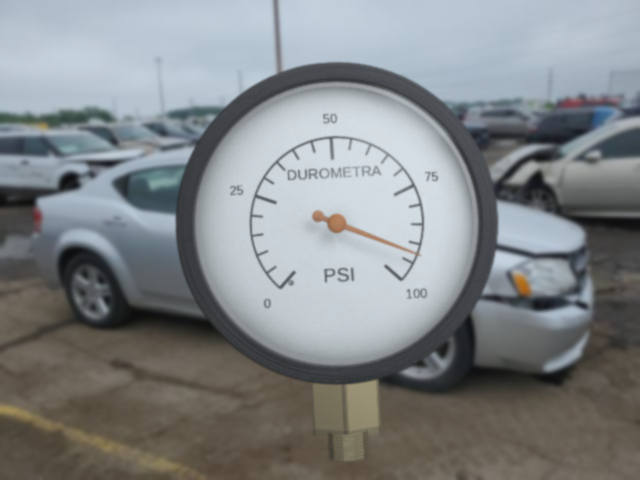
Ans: 92.5 psi
